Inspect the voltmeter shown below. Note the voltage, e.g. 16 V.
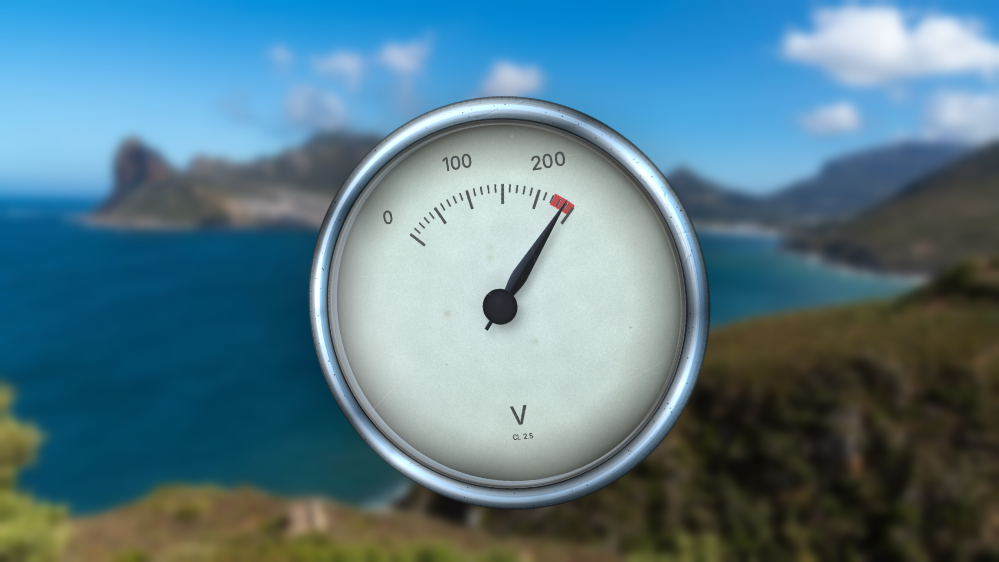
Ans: 240 V
